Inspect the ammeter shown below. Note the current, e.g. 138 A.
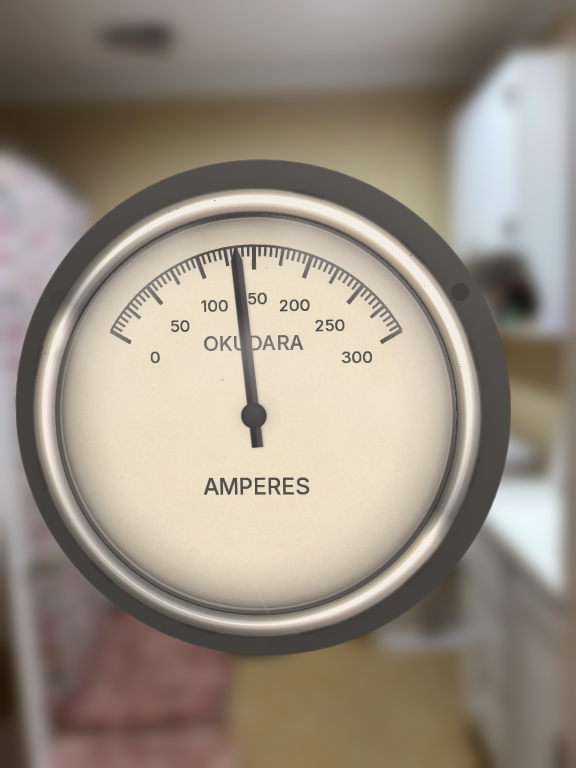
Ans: 135 A
